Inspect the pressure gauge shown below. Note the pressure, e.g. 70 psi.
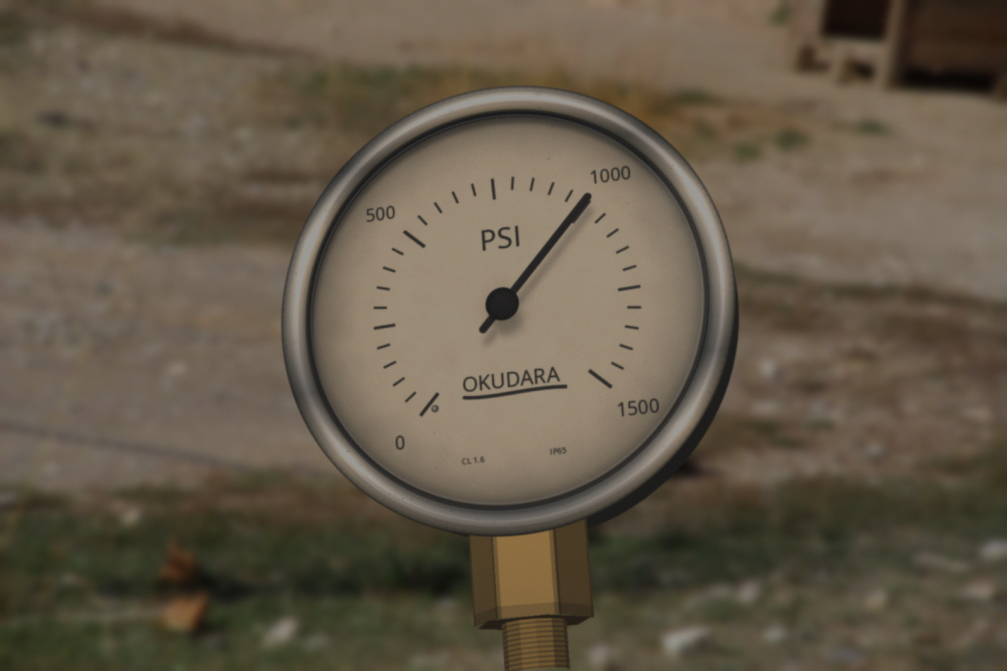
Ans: 1000 psi
